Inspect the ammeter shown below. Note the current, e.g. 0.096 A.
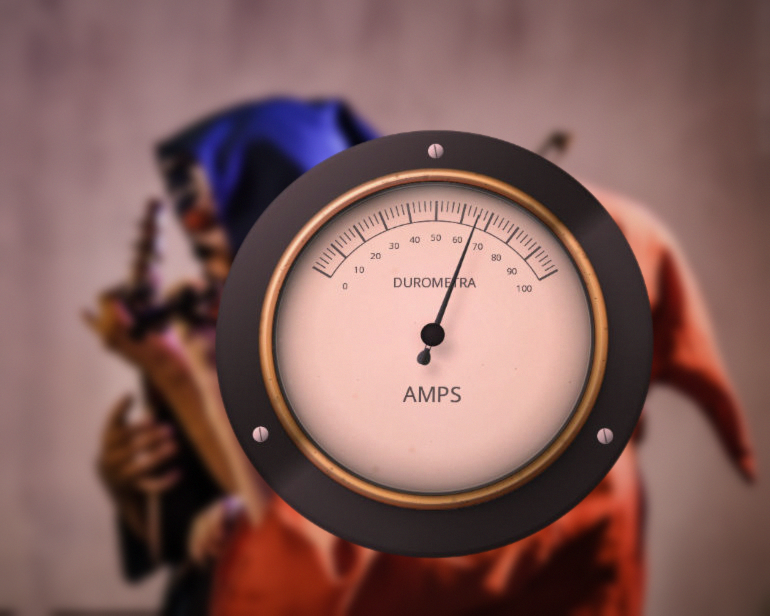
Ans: 66 A
